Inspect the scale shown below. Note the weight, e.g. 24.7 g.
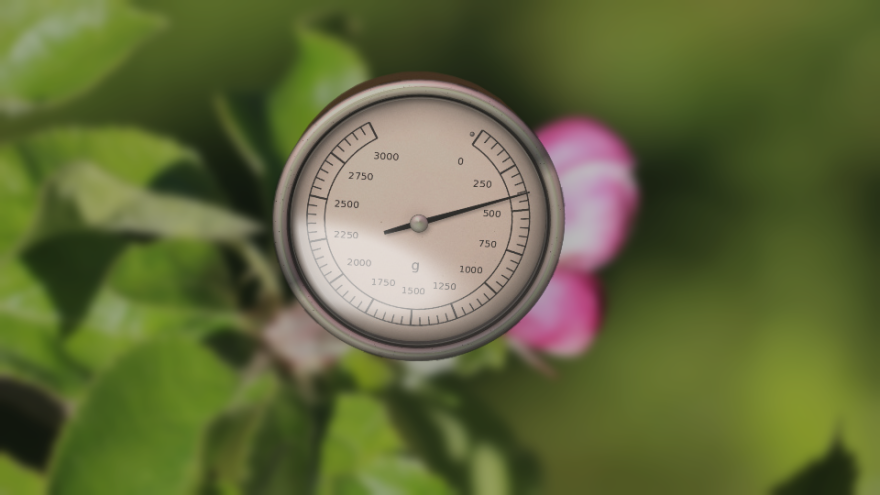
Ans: 400 g
